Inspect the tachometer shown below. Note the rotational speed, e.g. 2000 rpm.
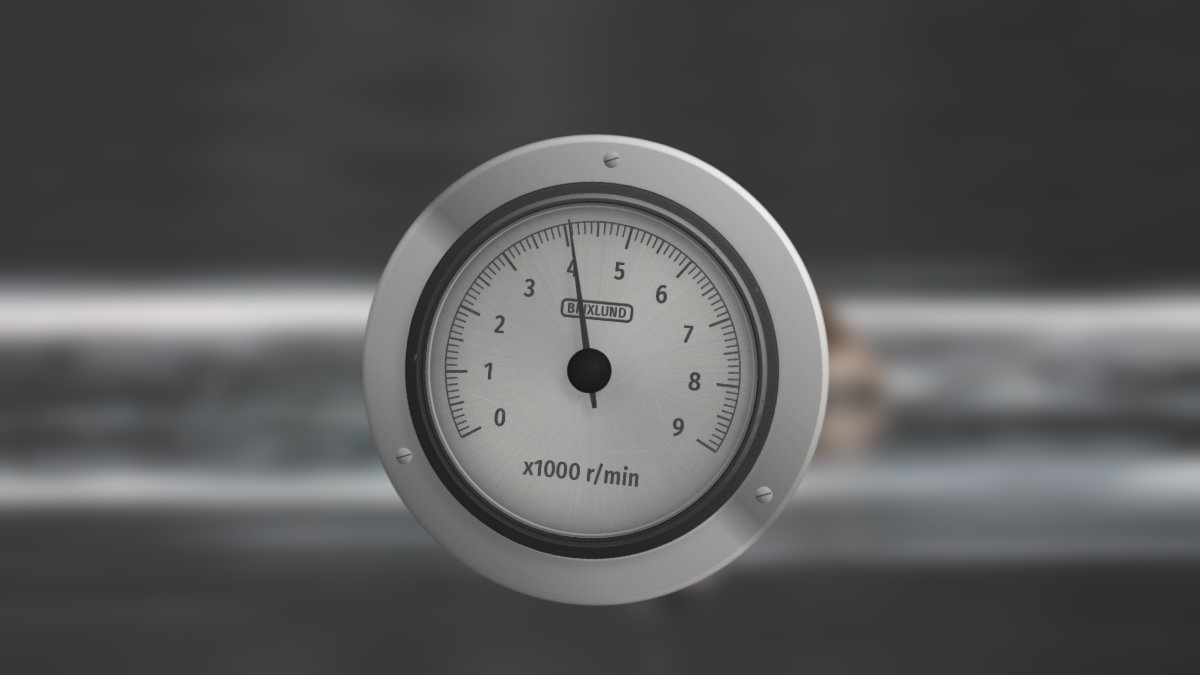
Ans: 4100 rpm
